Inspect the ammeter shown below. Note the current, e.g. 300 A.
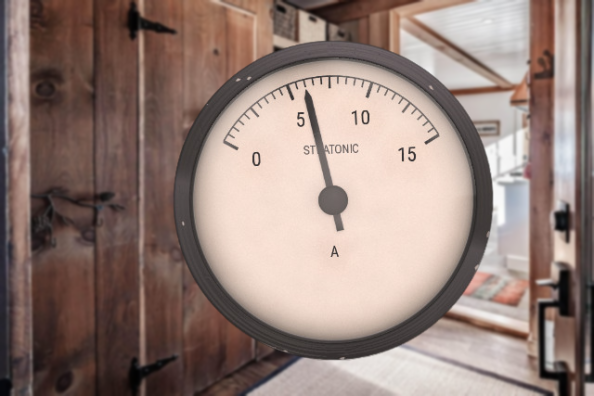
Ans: 6 A
